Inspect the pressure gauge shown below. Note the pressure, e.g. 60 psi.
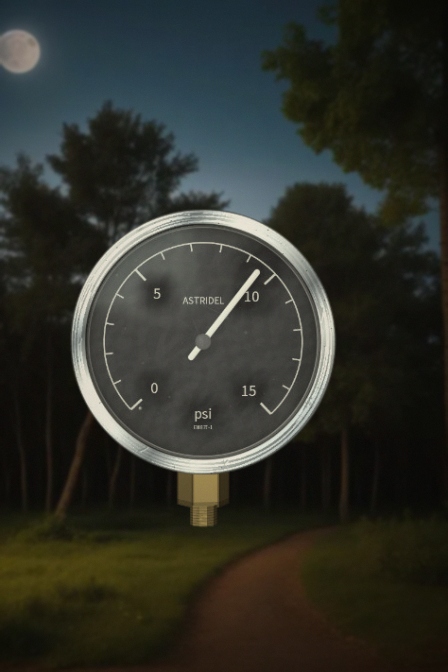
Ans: 9.5 psi
